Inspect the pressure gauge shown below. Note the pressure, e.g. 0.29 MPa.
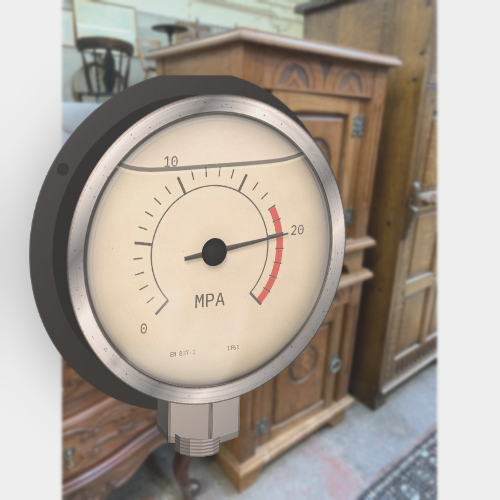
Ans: 20 MPa
